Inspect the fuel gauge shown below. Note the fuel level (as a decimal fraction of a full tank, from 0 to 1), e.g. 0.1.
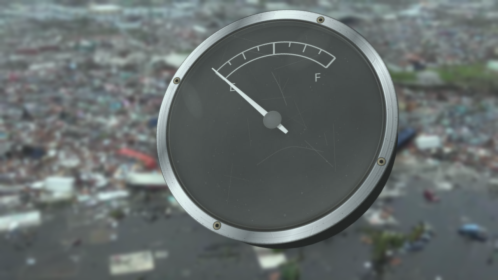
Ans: 0
